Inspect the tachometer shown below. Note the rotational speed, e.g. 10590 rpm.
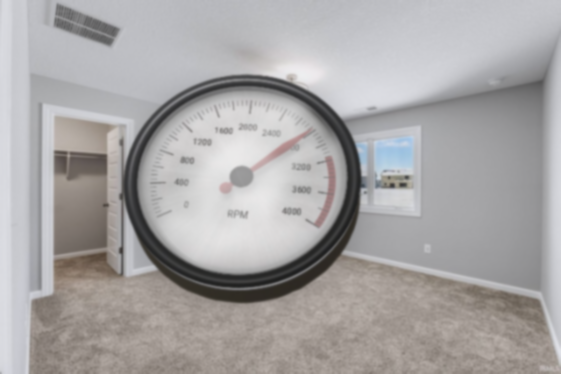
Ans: 2800 rpm
